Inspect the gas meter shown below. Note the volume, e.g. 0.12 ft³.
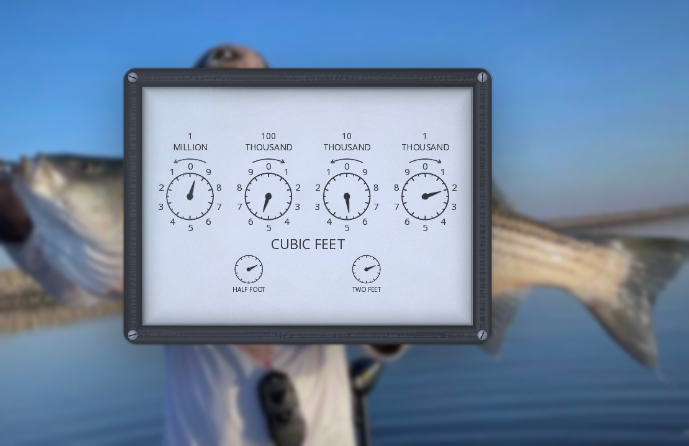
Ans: 955200 ft³
